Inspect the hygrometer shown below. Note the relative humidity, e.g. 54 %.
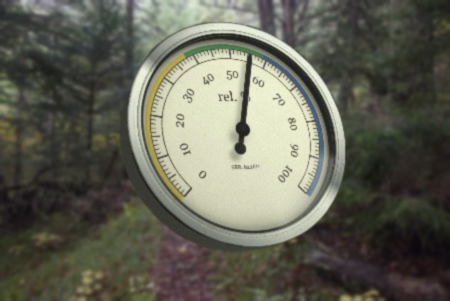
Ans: 55 %
